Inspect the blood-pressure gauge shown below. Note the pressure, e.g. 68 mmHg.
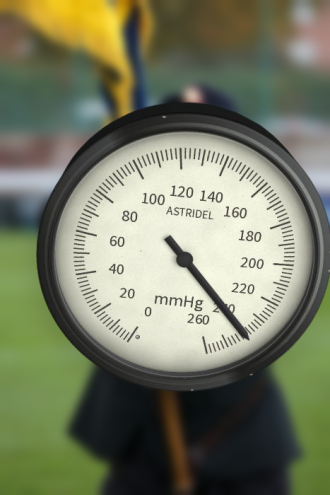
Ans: 240 mmHg
